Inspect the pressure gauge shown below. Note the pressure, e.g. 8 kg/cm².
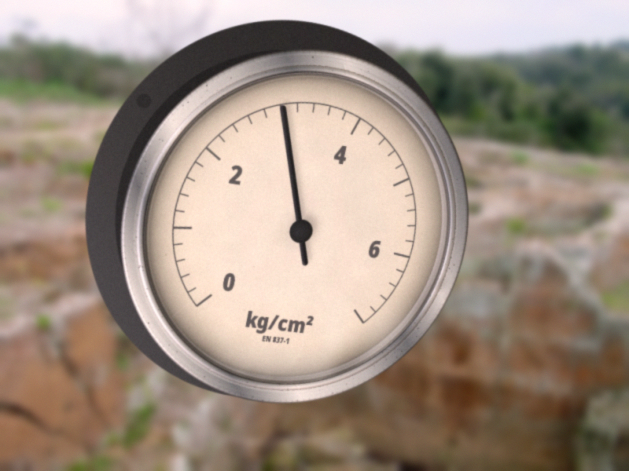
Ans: 3 kg/cm²
